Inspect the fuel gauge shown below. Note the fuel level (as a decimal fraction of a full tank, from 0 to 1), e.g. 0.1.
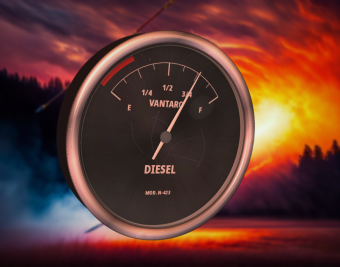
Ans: 0.75
